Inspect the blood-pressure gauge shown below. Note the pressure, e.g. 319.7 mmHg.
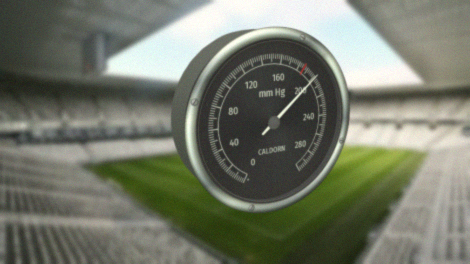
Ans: 200 mmHg
